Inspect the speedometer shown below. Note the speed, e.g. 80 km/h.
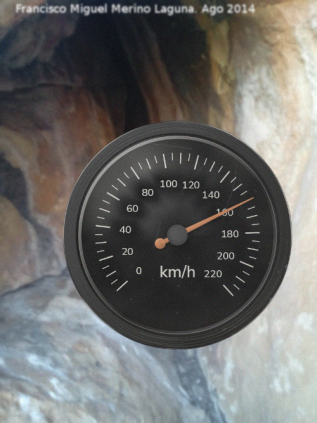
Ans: 160 km/h
